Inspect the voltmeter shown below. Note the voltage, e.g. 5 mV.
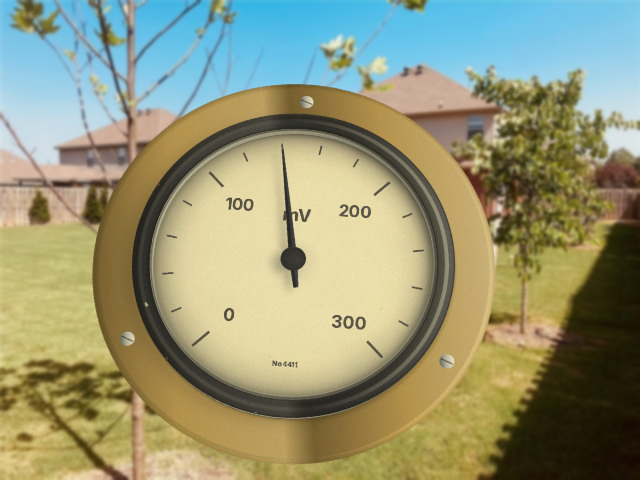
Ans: 140 mV
